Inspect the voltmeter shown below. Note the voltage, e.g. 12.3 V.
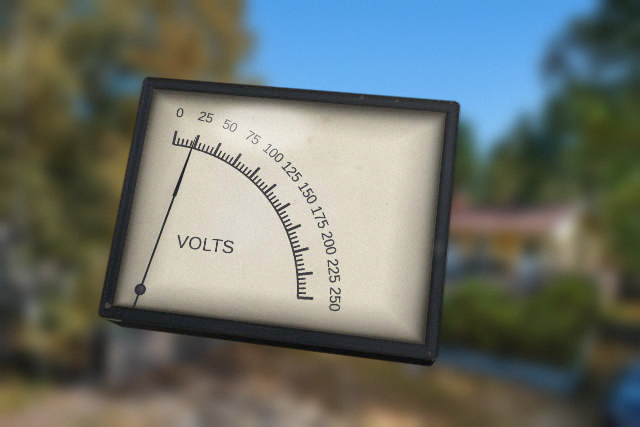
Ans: 25 V
